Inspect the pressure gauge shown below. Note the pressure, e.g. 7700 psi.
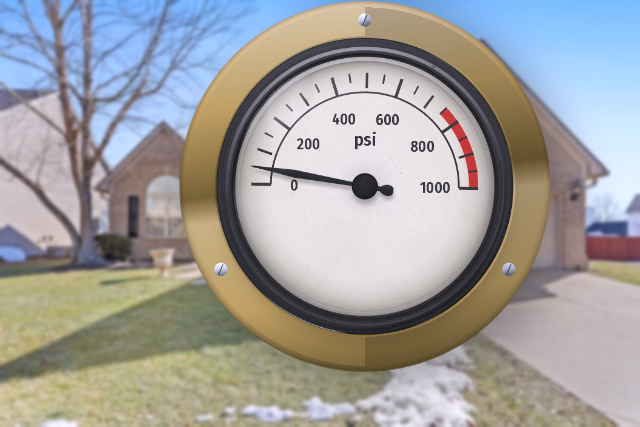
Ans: 50 psi
